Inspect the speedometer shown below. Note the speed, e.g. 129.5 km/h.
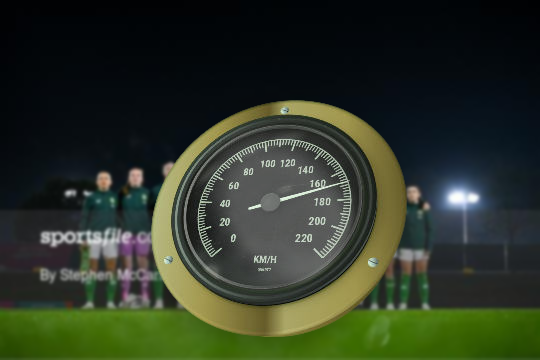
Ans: 170 km/h
